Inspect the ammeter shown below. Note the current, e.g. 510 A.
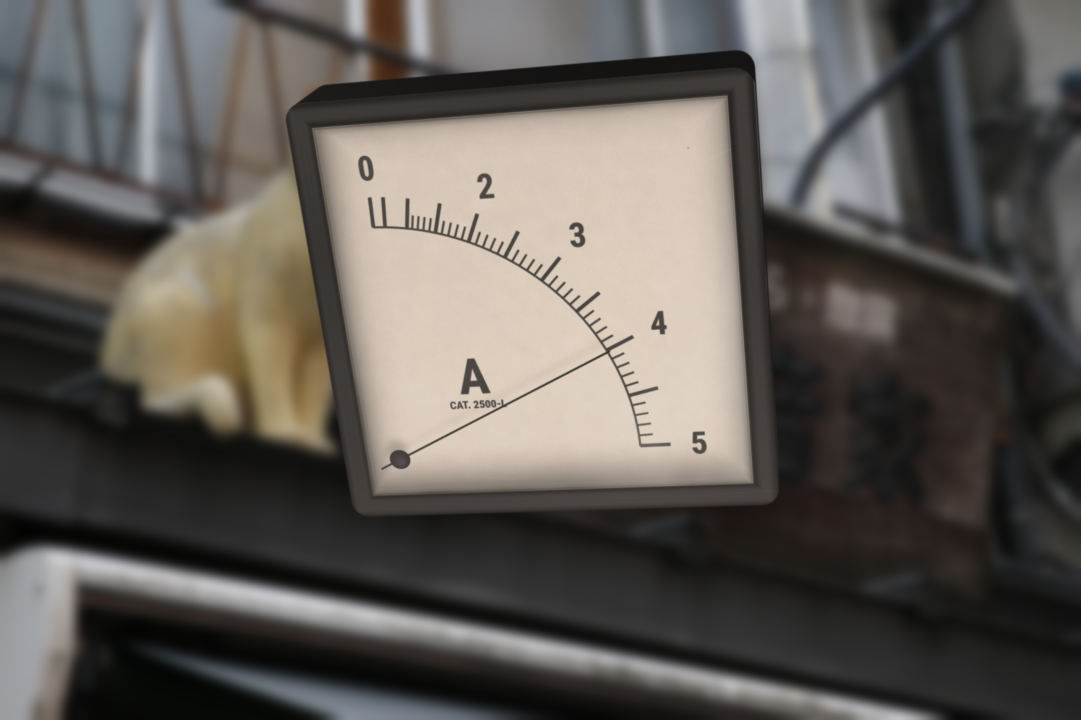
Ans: 4 A
